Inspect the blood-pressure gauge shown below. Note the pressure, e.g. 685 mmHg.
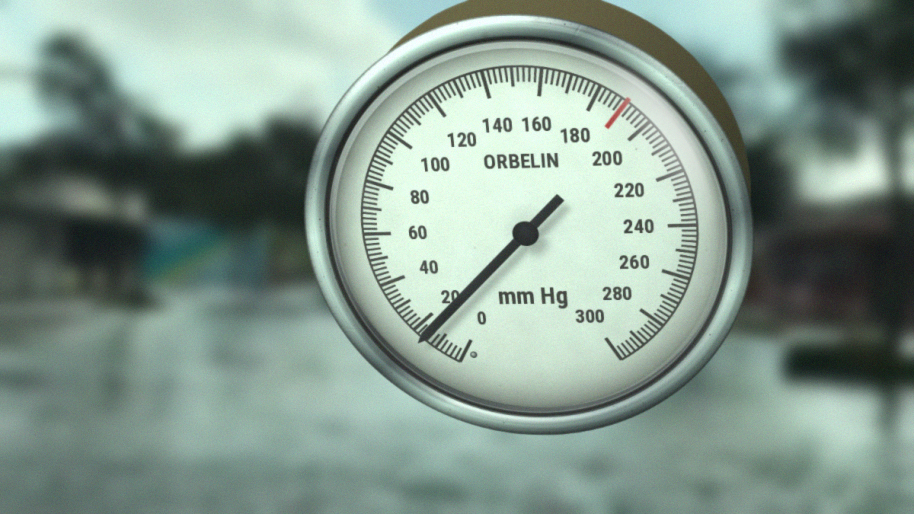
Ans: 16 mmHg
